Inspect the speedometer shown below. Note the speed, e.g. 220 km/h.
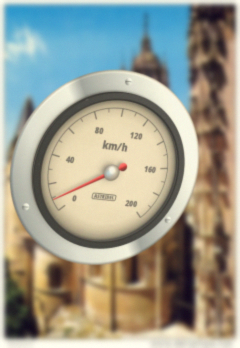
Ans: 10 km/h
